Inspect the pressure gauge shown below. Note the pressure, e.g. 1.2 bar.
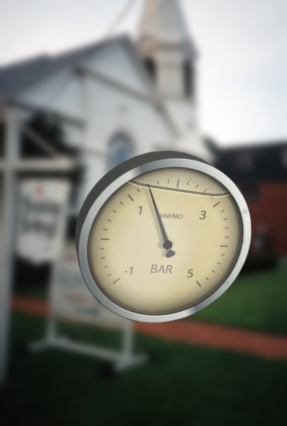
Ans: 1.4 bar
